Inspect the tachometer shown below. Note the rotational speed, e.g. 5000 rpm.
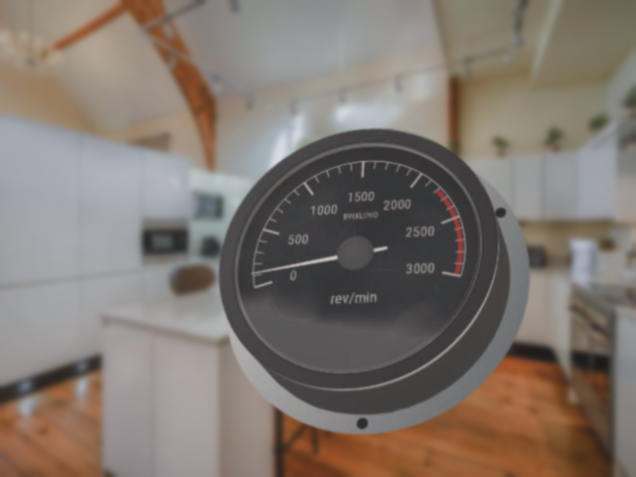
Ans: 100 rpm
